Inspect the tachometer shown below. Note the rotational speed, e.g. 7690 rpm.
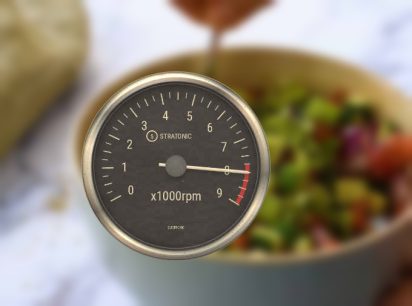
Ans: 8000 rpm
